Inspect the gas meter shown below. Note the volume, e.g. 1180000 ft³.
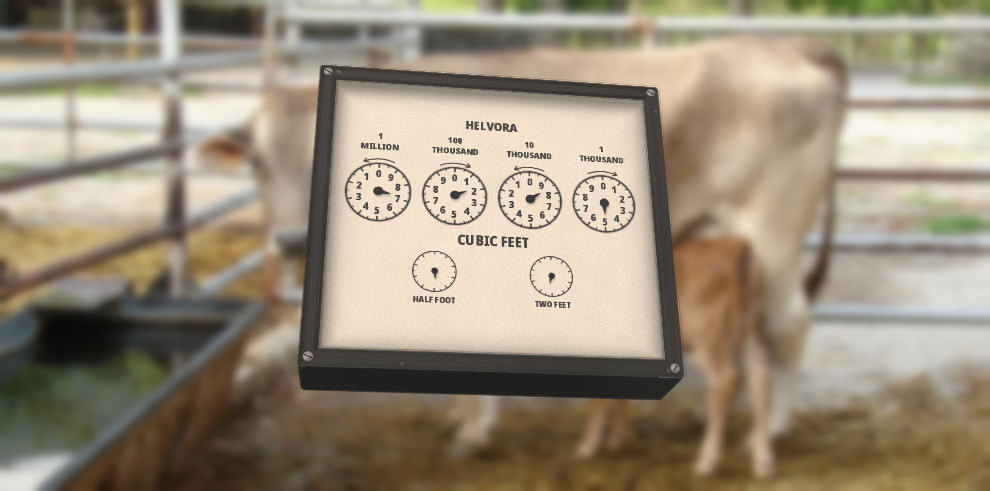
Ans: 718500 ft³
